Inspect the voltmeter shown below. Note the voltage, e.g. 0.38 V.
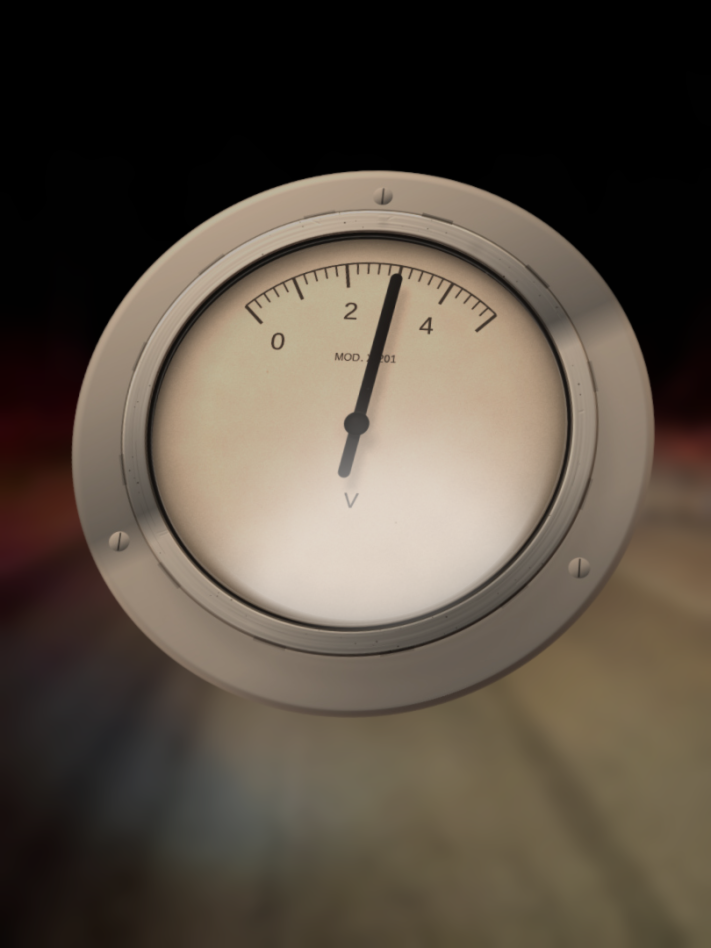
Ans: 3 V
